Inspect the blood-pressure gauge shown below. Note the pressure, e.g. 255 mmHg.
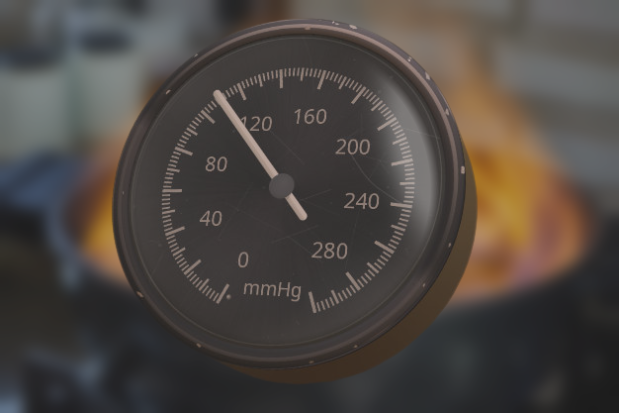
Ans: 110 mmHg
